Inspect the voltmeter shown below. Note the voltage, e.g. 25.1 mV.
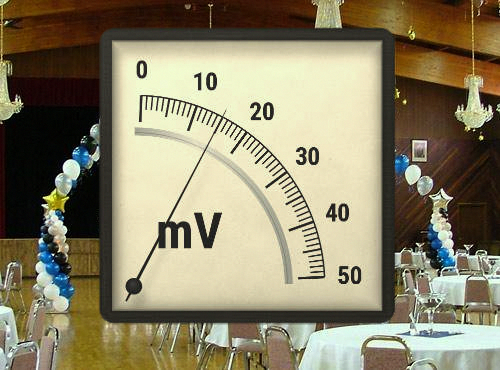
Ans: 15 mV
